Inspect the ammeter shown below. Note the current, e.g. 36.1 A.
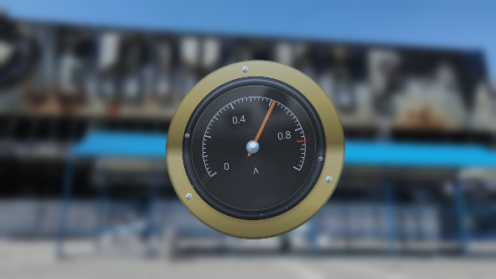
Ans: 0.62 A
